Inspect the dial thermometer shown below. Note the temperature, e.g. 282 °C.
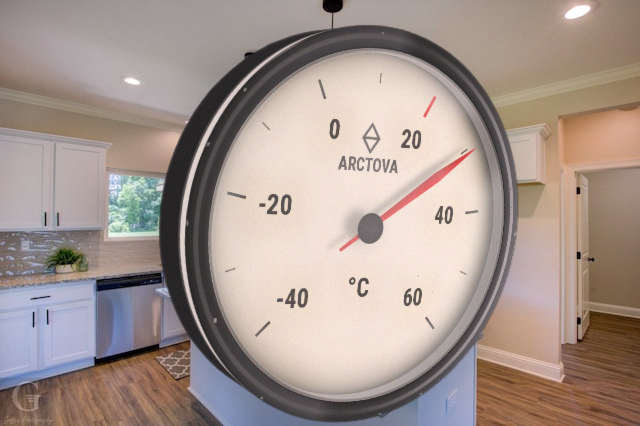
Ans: 30 °C
